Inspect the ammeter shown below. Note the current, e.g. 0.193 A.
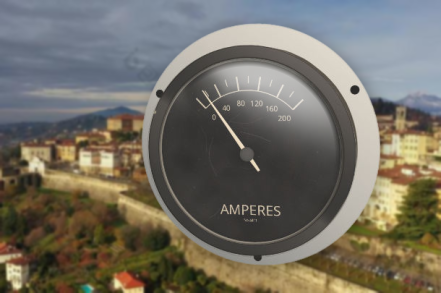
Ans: 20 A
